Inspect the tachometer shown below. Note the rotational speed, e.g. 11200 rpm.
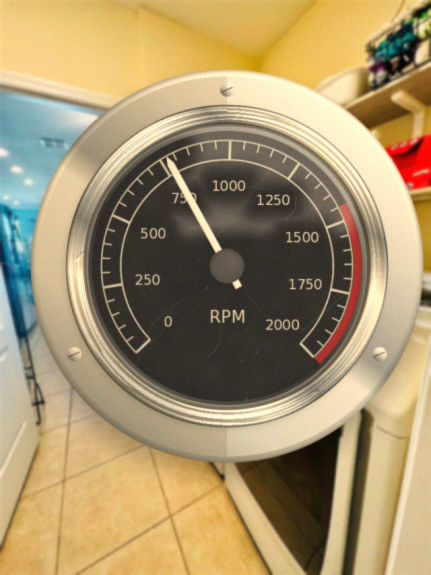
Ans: 775 rpm
